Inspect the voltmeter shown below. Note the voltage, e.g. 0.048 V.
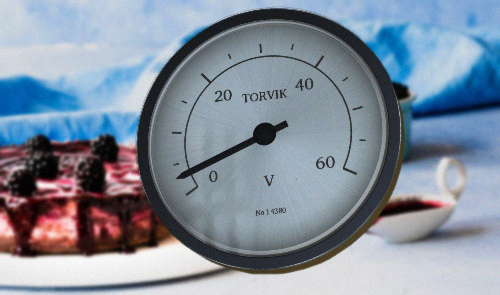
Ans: 2.5 V
